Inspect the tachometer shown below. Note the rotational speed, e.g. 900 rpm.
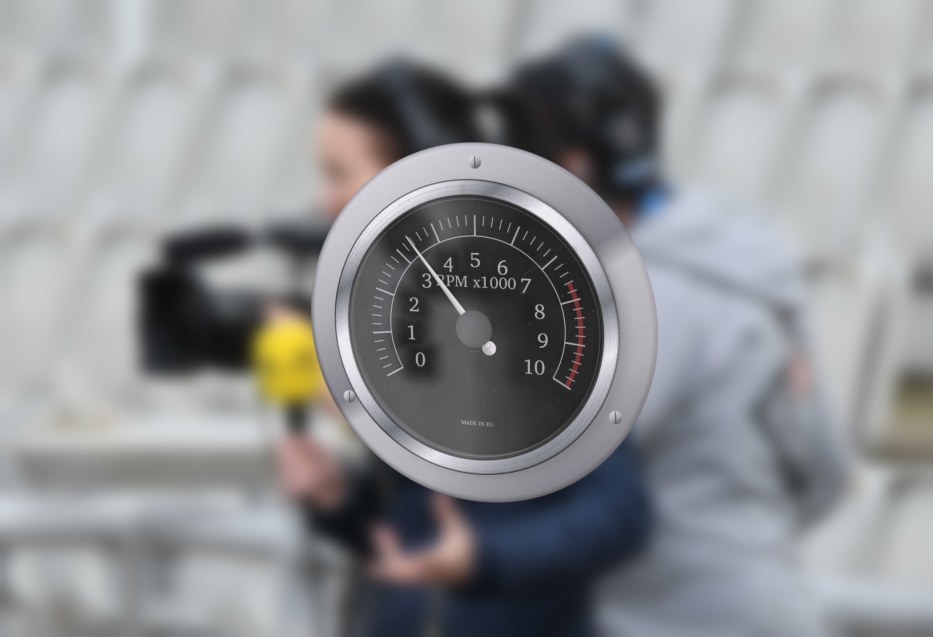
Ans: 3400 rpm
